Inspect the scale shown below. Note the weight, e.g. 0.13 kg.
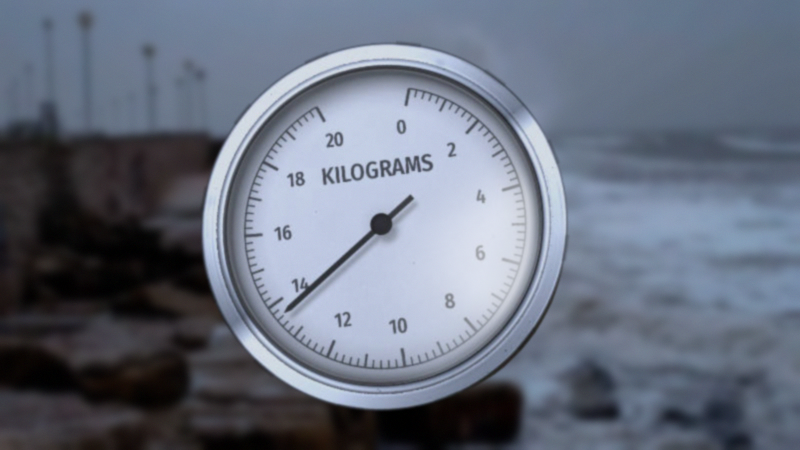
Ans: 13.6 kg
